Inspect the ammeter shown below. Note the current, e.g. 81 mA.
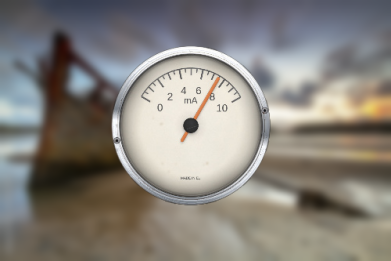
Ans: 7.5 mA
